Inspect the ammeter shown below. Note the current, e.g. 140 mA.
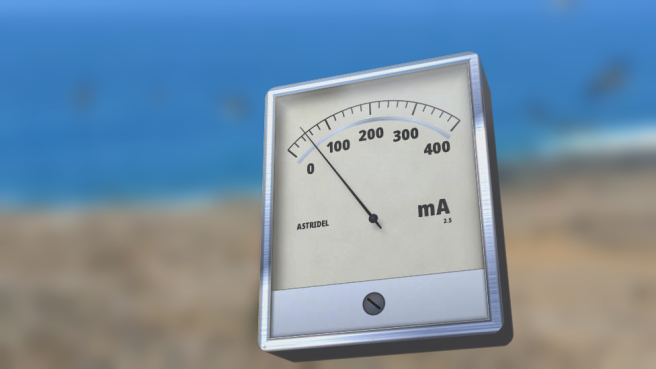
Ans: 50 mA
